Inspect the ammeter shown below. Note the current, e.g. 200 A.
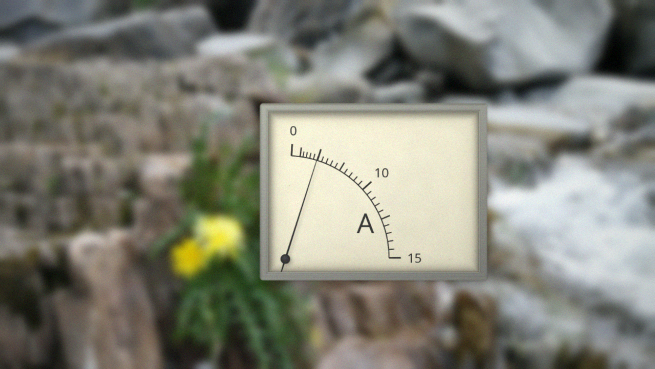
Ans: 5 A
